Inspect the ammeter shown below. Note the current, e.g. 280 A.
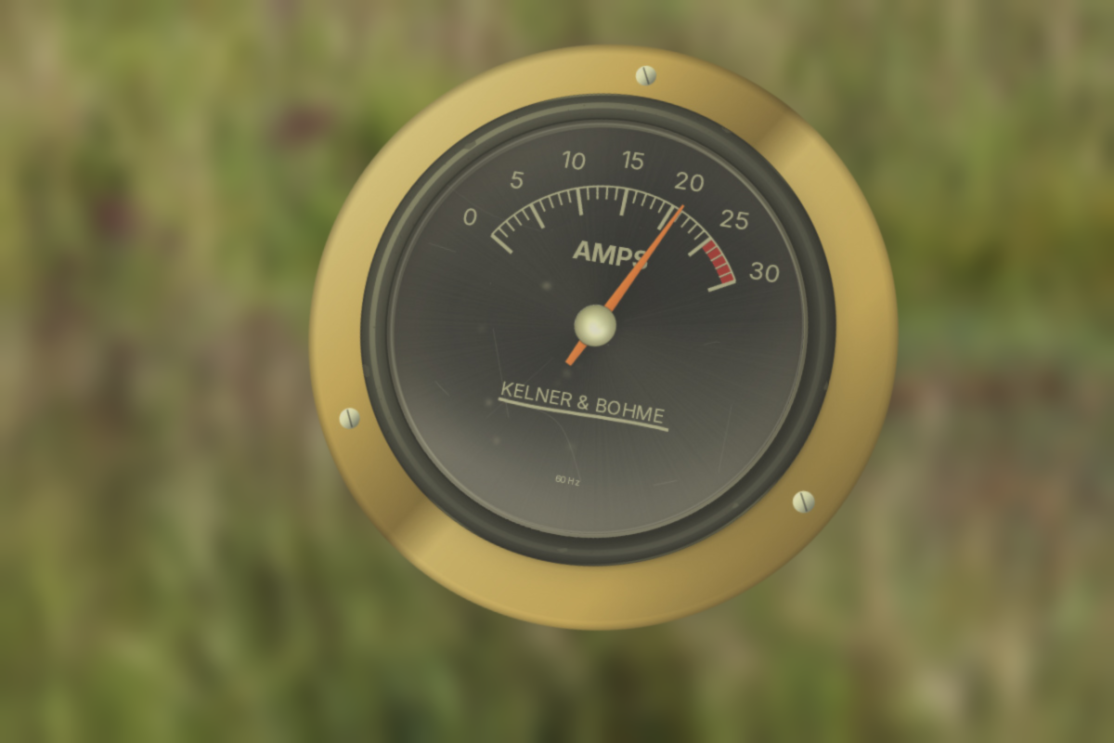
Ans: 21 A
